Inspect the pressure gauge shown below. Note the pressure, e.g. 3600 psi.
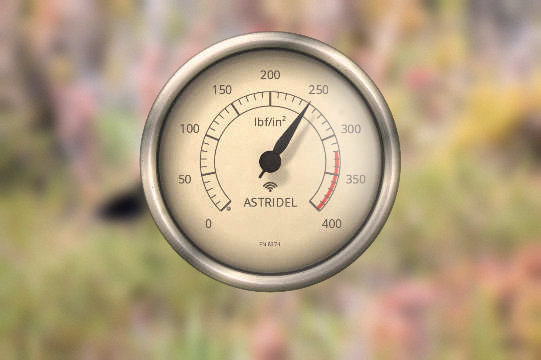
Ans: 250 psi
